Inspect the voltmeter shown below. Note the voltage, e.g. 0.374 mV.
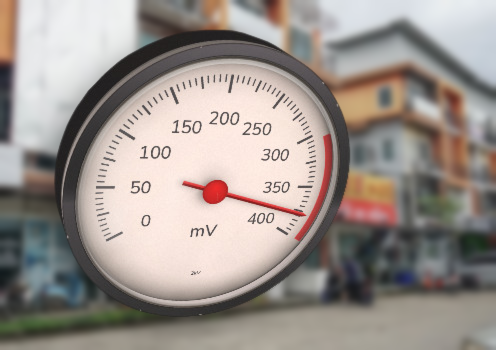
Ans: 375 mV
